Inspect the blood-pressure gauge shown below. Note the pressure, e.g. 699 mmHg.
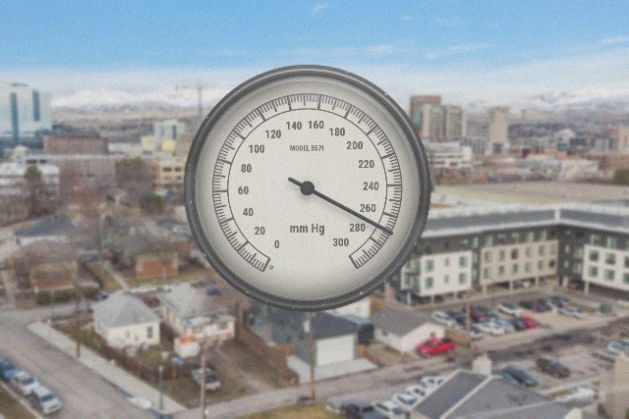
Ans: 270 mmHg
